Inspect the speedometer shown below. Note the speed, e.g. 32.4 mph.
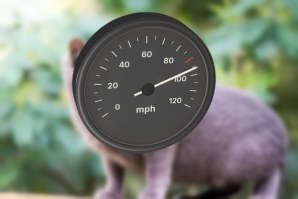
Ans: 95 mph
